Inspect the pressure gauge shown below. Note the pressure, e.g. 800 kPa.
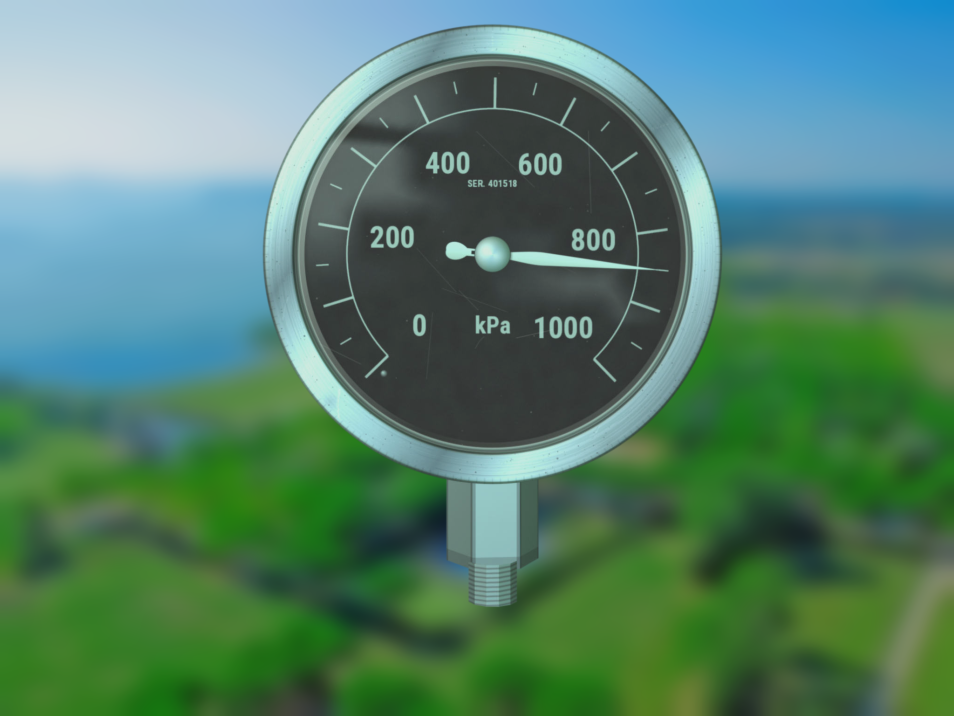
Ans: 850 kPa
